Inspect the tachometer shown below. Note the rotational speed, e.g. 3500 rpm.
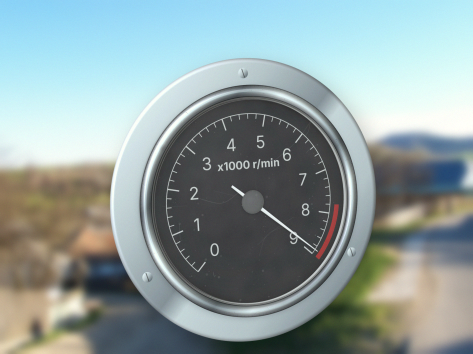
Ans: 8900 rpm
